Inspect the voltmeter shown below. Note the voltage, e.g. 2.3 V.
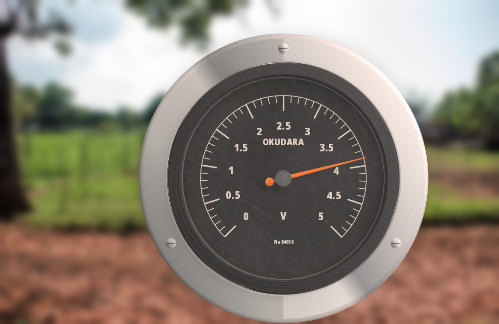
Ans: 3.9 V
